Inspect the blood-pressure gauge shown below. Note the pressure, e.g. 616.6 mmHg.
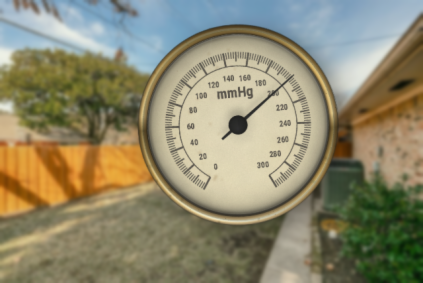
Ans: 200 mmHg
